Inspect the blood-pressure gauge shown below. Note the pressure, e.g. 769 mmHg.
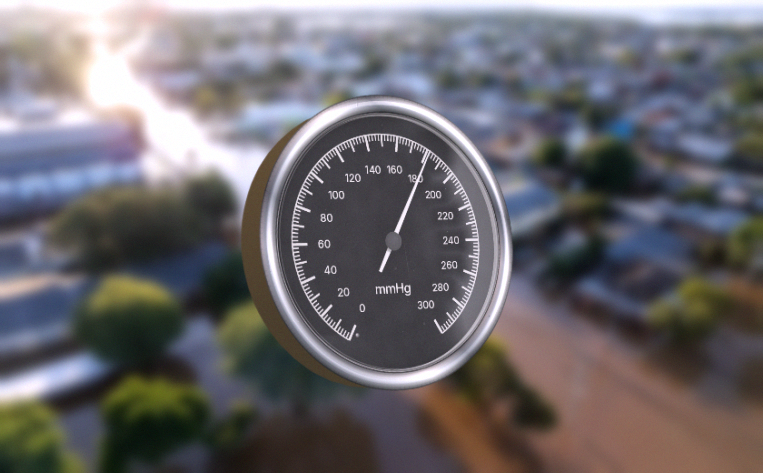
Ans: 180 mmHg
